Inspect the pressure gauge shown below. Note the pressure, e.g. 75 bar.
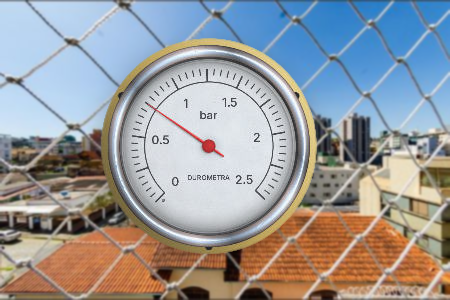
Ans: 0.75 bar
